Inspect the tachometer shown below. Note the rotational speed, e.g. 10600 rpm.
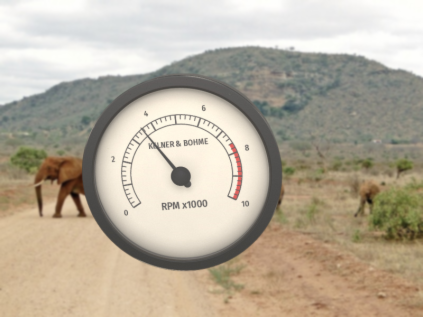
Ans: 3600 rpm
